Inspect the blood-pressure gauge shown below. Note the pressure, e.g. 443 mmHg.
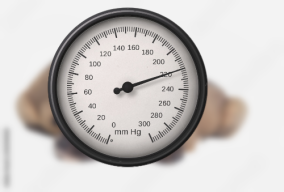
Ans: 220 mmHg
